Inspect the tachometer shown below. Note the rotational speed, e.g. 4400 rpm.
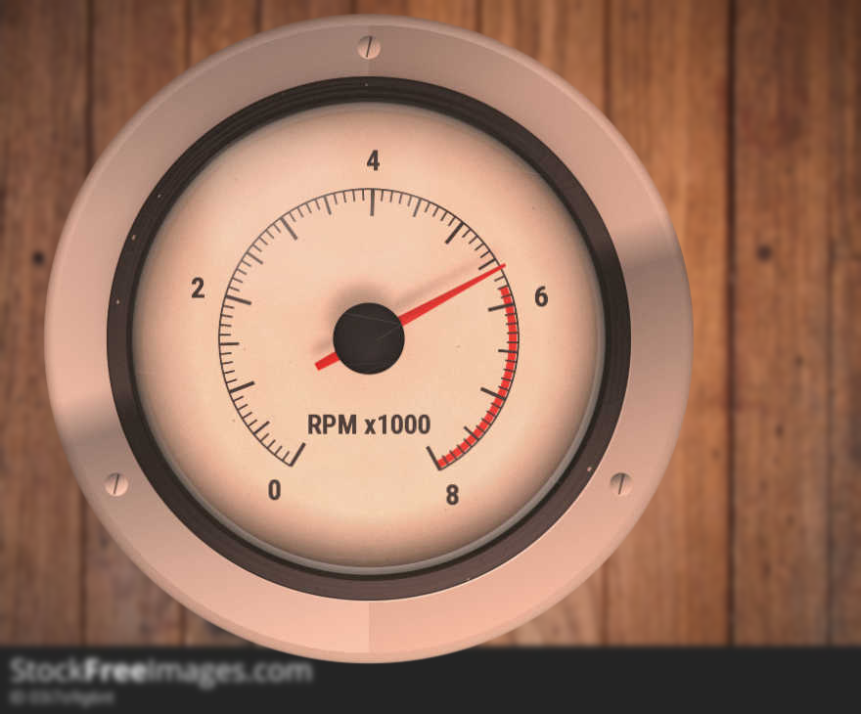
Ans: 5600 rpm
